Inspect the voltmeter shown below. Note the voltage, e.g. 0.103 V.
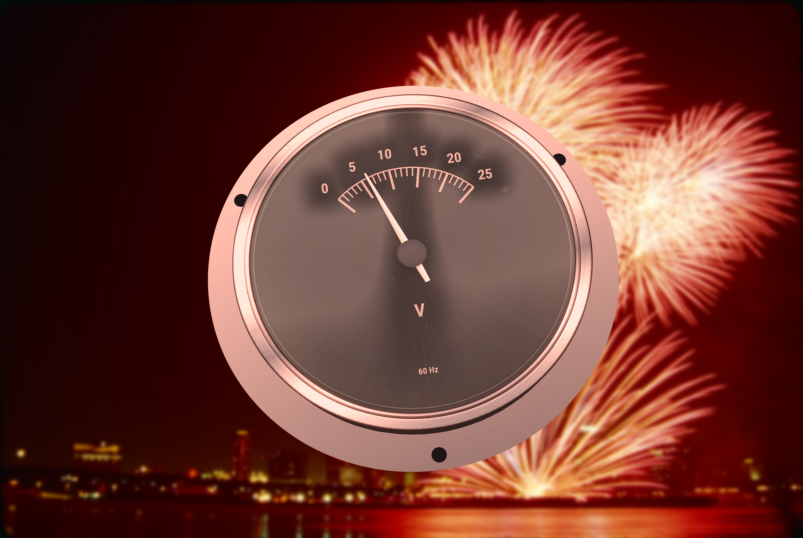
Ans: 6 V
